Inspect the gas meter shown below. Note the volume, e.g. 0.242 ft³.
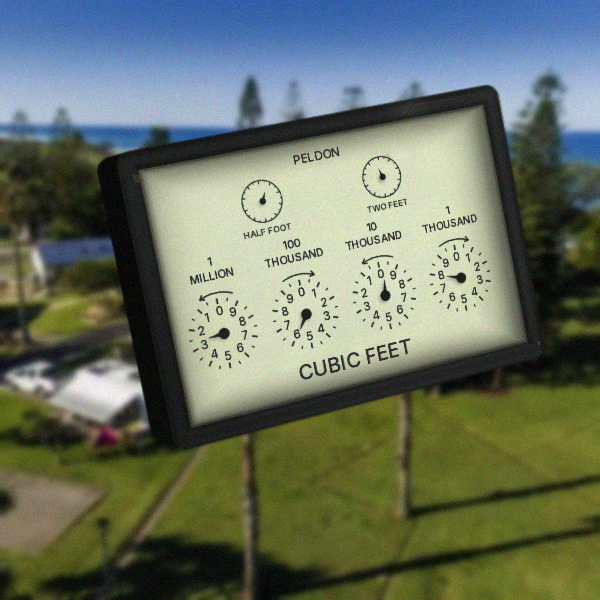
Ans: 259800 ft³
